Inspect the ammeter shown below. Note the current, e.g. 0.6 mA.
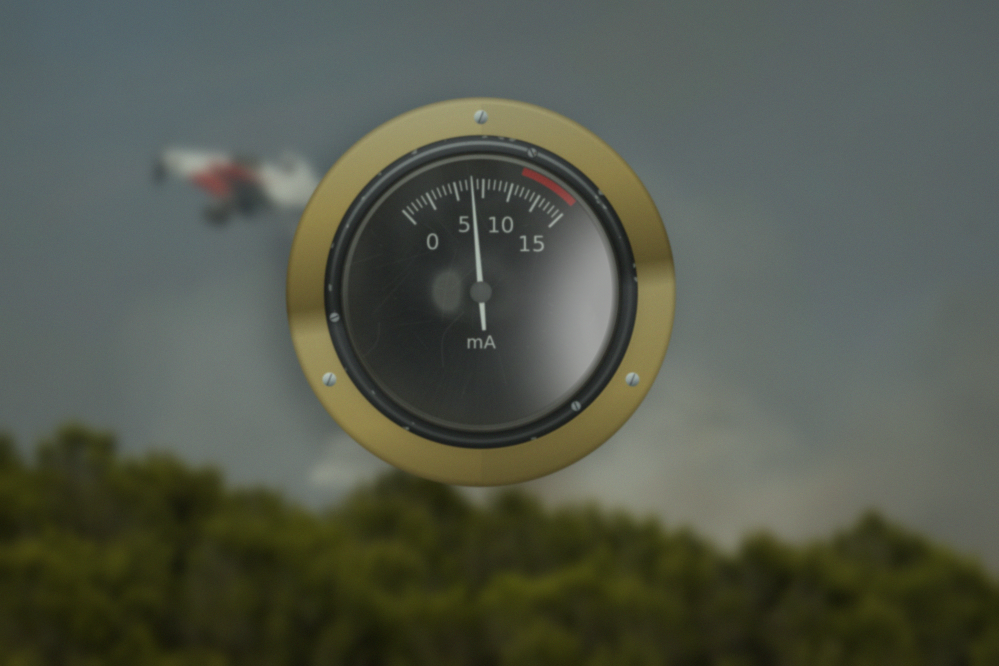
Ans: 6.5 mA
